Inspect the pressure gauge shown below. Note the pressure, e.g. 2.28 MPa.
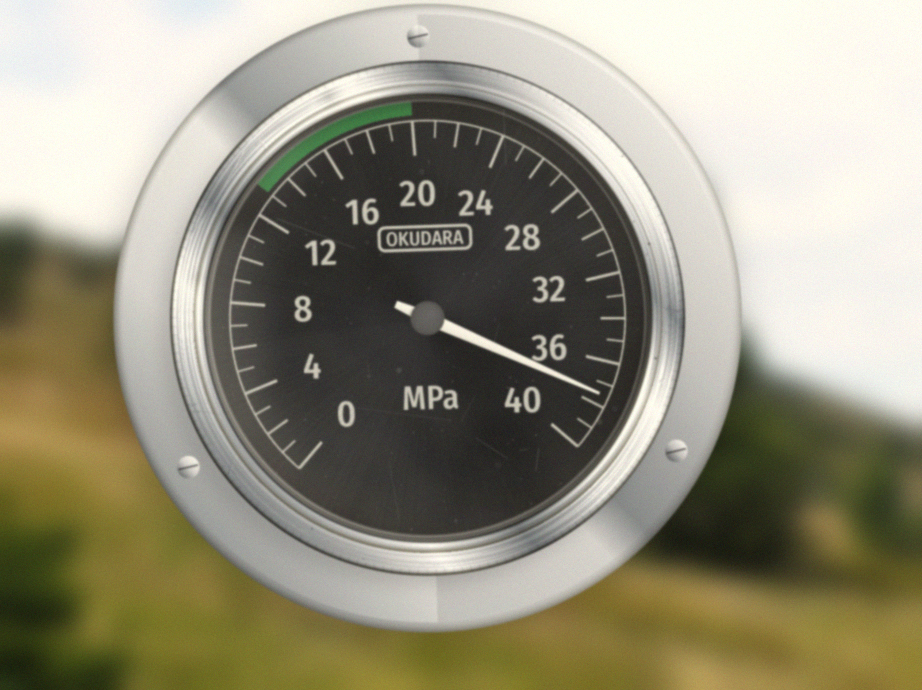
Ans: 37.5 MPa
